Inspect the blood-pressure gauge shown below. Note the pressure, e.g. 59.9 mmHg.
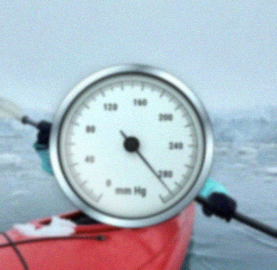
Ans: 290 mmHg
